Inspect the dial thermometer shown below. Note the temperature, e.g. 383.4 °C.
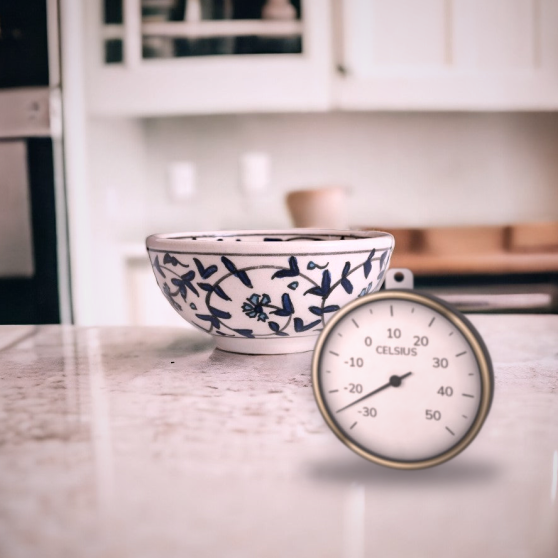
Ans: -25 °C
